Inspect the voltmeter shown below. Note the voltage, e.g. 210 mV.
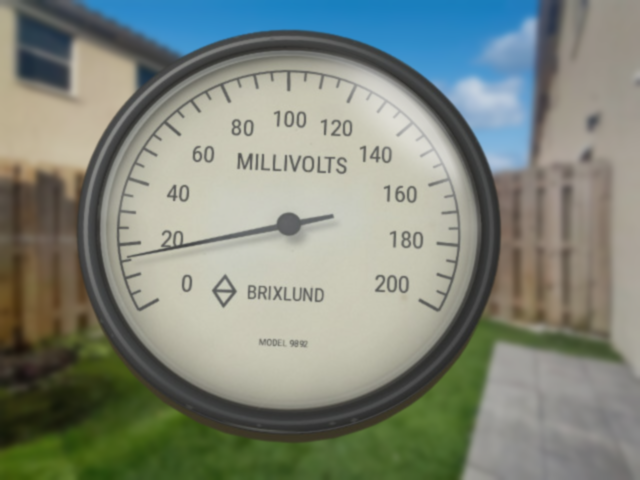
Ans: 15 mV
